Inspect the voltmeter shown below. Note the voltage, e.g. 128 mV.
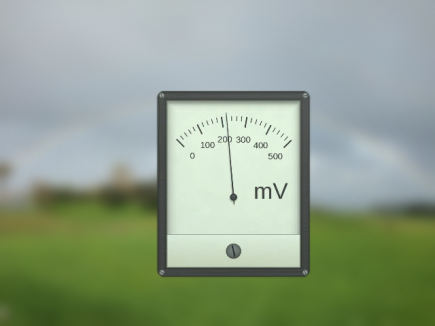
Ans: 220 mV
